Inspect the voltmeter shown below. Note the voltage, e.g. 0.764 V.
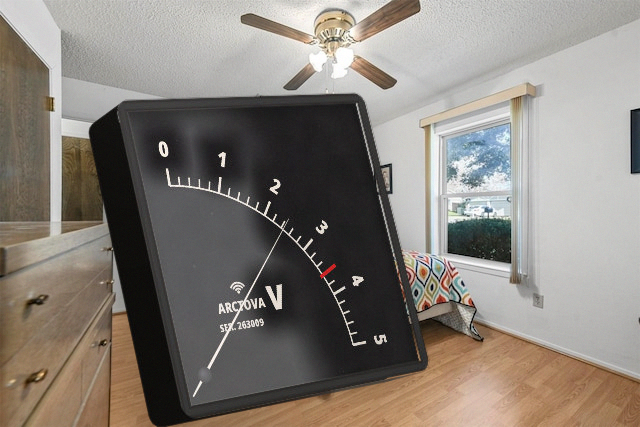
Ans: 2.4 V
